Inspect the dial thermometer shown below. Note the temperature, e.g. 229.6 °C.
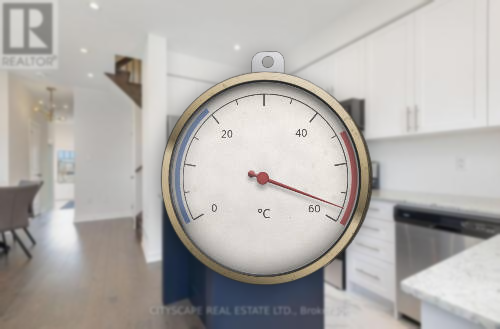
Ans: 57.5 °C
